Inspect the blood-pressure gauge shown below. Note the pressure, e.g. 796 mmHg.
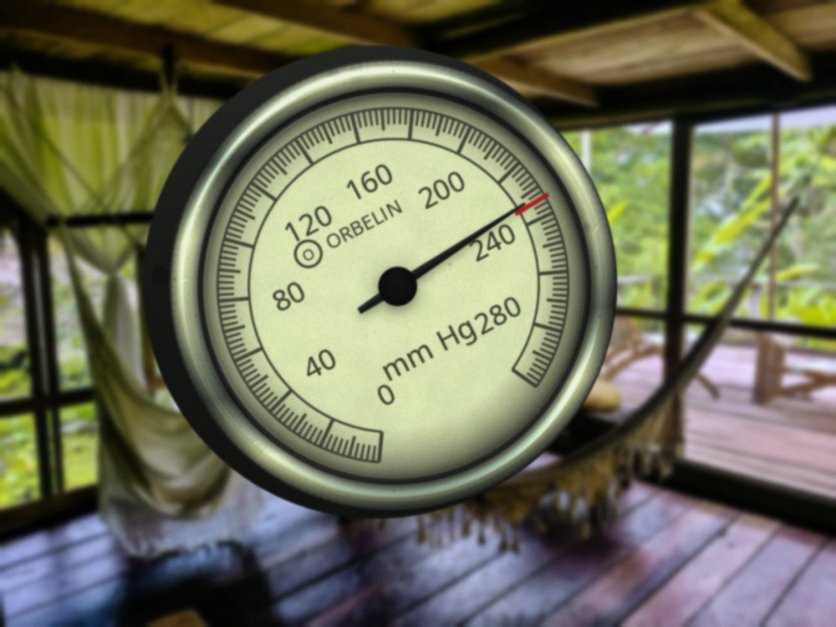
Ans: 232 mmHg
